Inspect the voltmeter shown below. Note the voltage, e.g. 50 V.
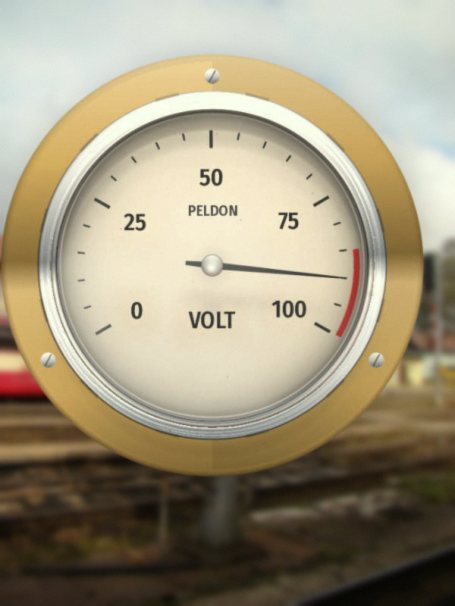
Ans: 90 V
